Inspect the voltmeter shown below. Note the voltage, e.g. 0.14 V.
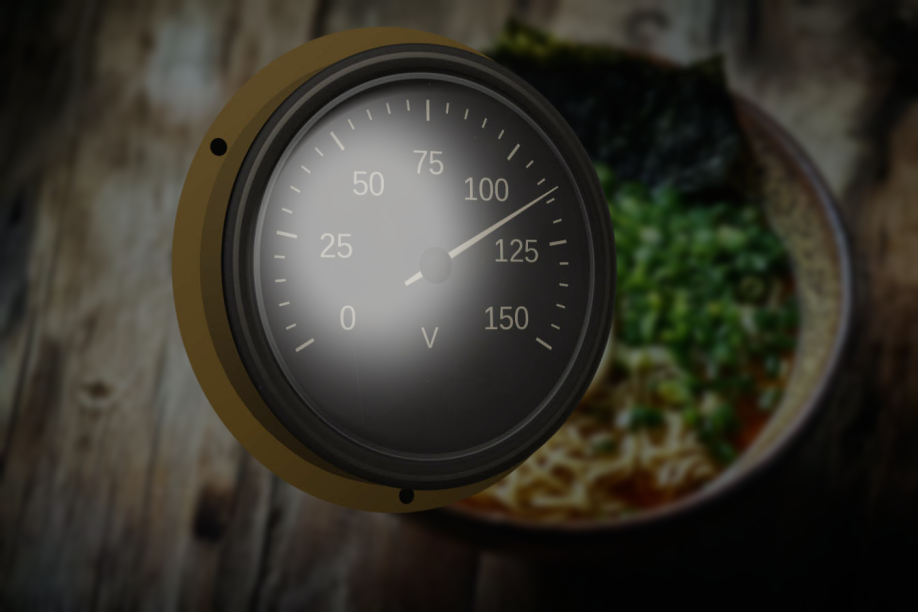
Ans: 112.5 V
